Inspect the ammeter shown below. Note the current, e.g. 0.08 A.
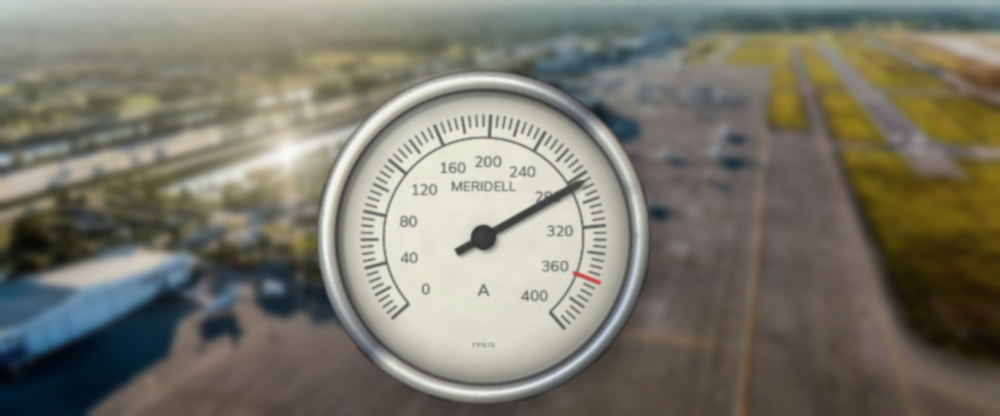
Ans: 285 A
